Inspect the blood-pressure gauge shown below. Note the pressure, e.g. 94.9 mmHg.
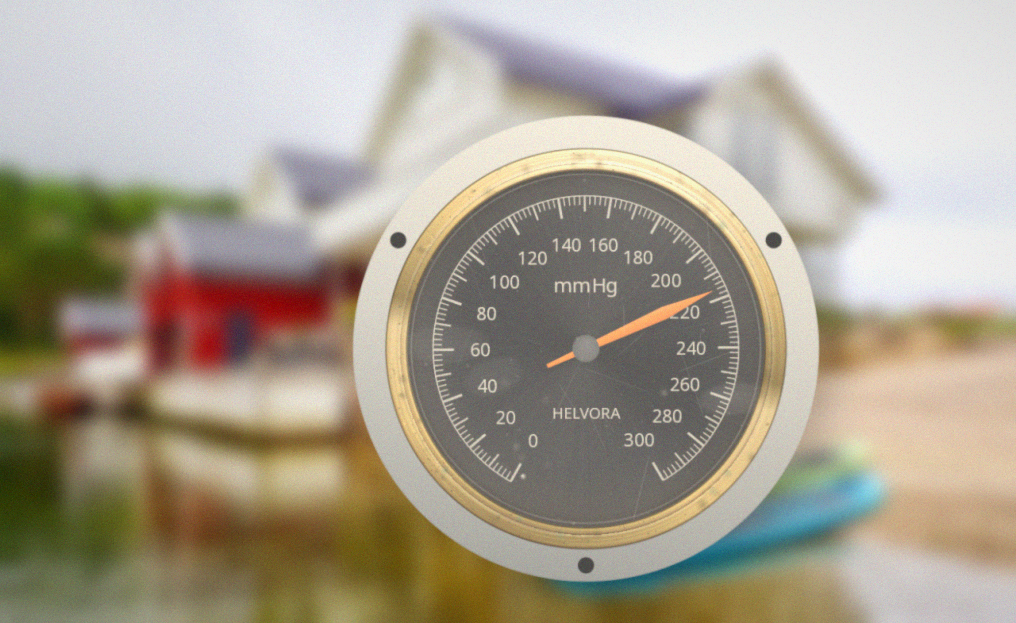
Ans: 216 mmHg
